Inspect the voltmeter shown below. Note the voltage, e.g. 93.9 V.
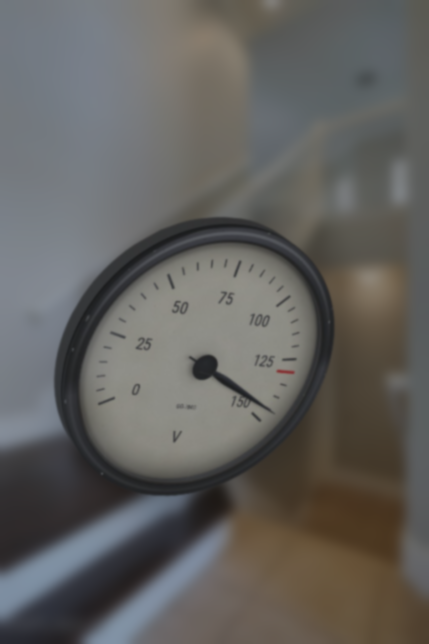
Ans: 145 V
